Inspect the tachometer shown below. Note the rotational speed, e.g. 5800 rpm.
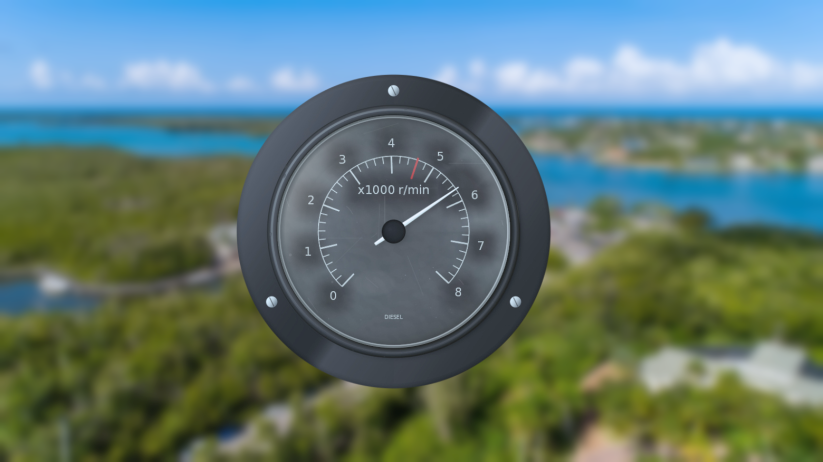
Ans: 5700 rpm
